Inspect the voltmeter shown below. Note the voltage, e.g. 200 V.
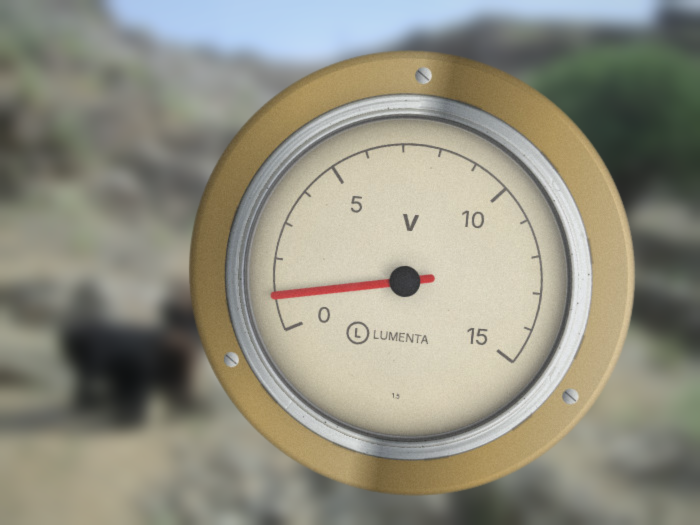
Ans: 1 V
